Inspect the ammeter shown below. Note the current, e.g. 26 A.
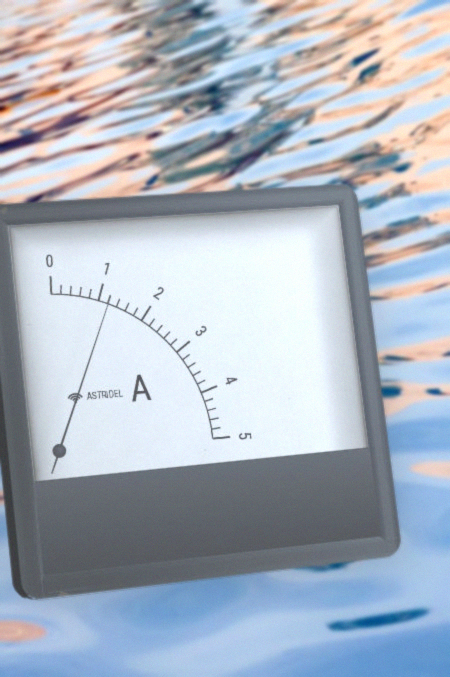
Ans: 1.2 A
